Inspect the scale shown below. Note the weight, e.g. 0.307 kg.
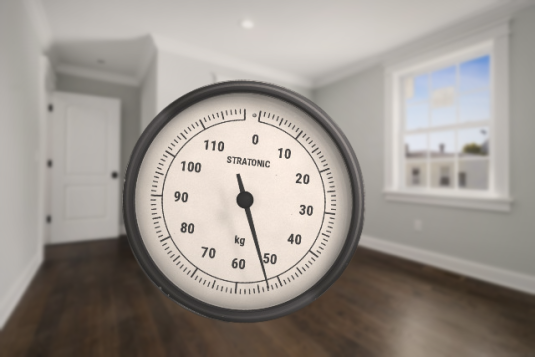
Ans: 53 kg
